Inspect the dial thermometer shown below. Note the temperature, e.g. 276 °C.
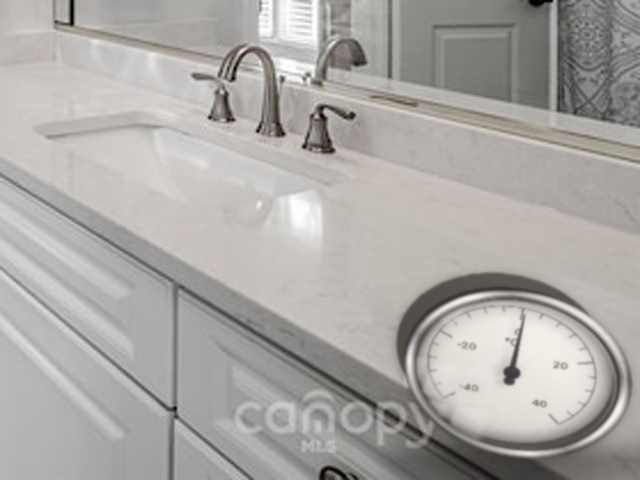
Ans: 0 °C
